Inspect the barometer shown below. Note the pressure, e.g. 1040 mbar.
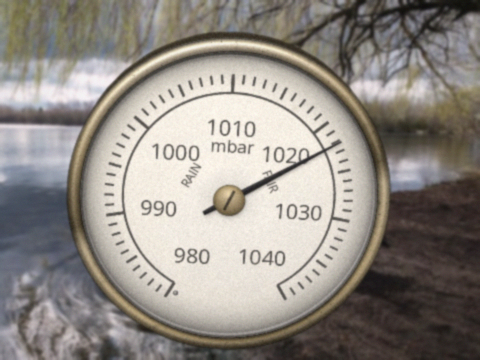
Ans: 1022 mbar
